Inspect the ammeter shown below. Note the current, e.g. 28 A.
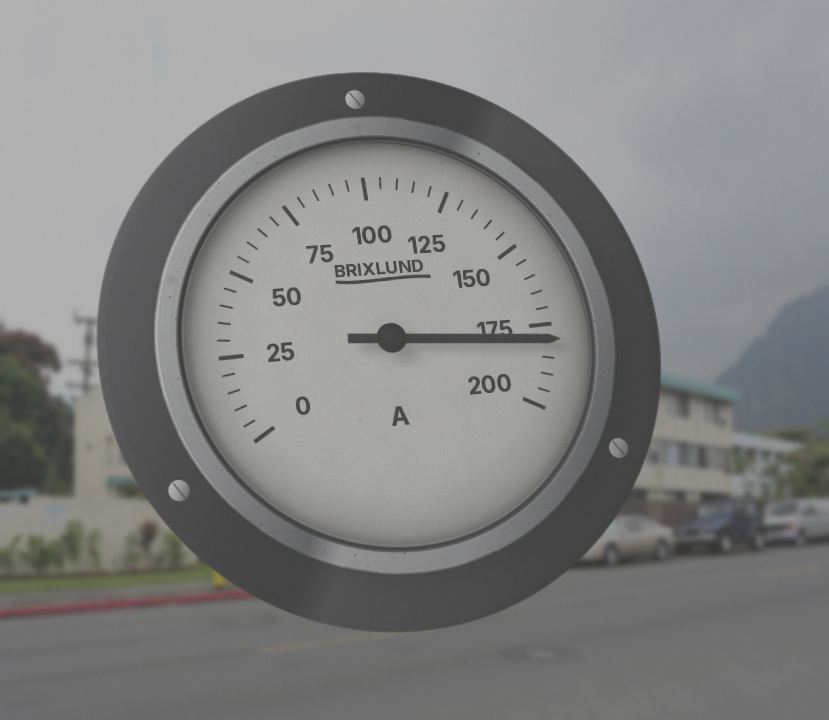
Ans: 180 A
